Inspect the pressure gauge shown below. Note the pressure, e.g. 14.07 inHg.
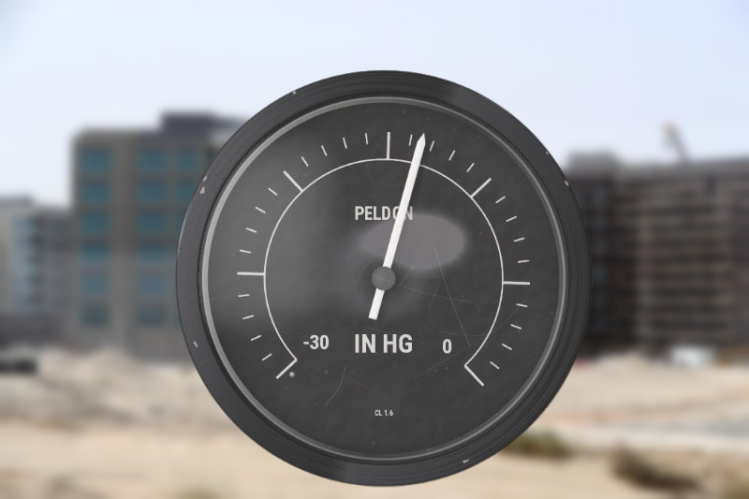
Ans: -13.5 inHg
